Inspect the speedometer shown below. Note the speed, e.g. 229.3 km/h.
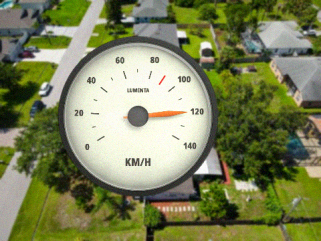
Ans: 120 km/h
